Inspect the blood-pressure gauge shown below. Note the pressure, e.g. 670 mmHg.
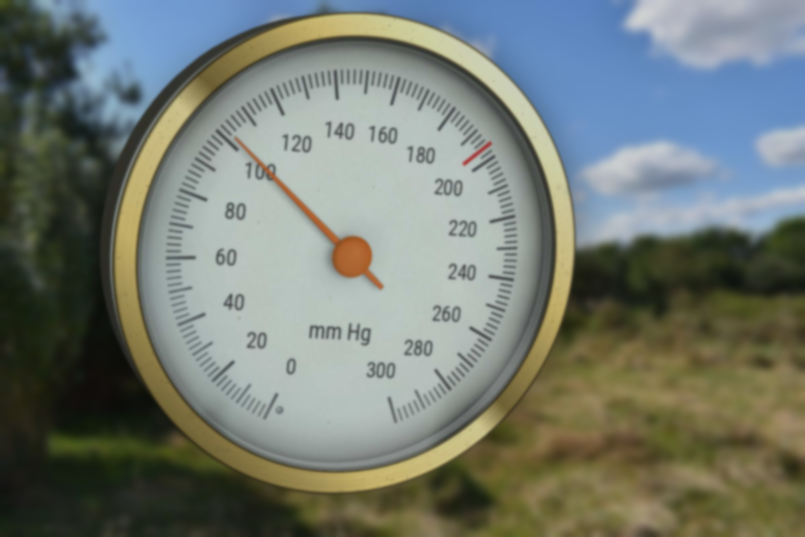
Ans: 102 mmHg
